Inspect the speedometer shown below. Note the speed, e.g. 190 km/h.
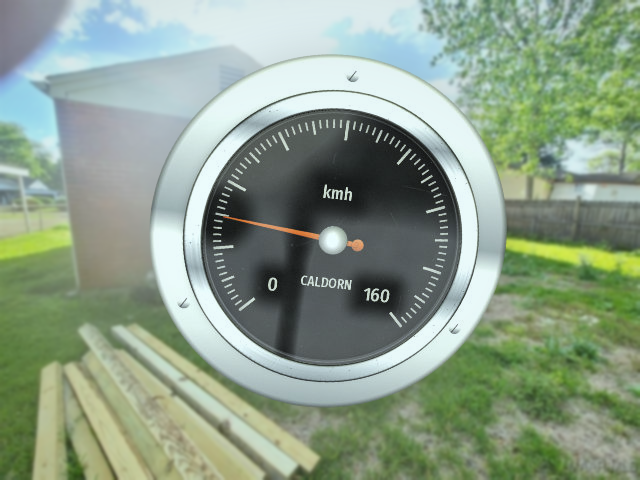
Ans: 30 km/h
